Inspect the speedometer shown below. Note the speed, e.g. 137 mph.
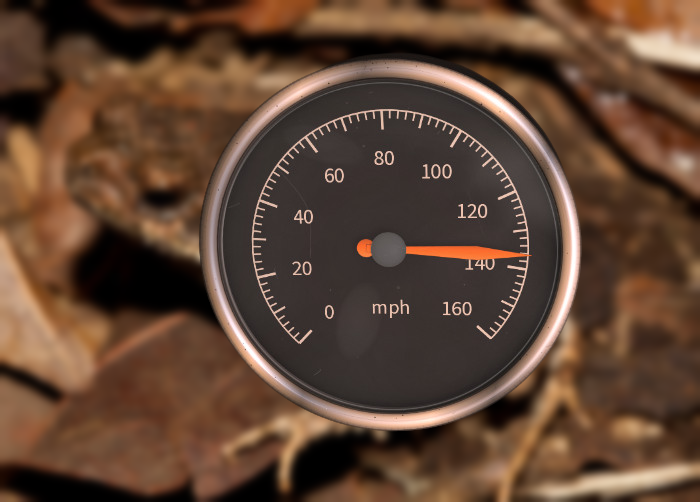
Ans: 136 mph
